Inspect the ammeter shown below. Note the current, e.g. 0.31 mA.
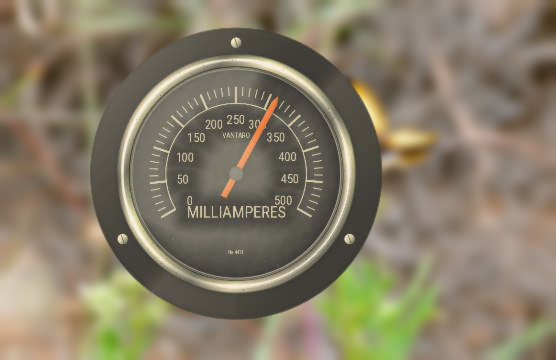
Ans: 310 mA
